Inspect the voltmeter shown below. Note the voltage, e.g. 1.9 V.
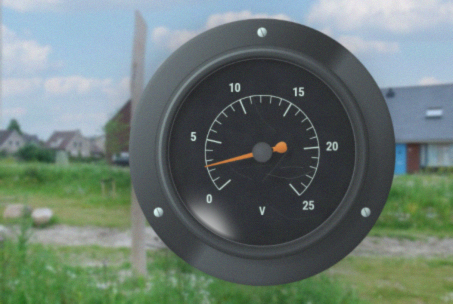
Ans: 2.5 V
